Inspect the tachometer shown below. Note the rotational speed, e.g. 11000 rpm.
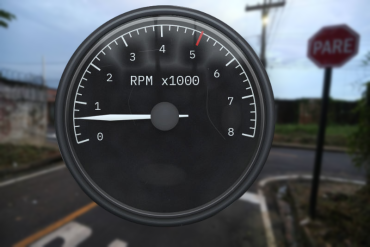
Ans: 600 rpm
